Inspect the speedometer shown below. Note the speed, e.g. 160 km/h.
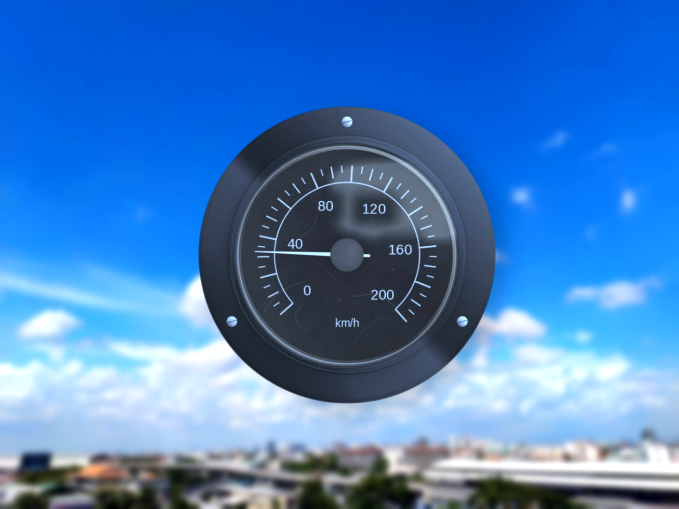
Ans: 32.5 km/h
